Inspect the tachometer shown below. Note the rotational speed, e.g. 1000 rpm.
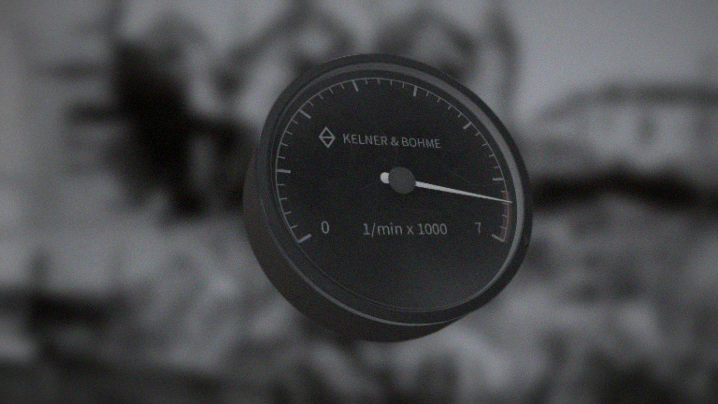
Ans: 6400 rpm
